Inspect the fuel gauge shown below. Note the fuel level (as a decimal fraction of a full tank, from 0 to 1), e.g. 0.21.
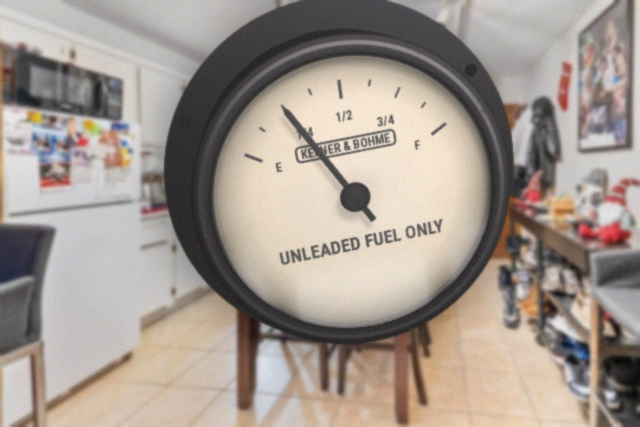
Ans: 0.25
